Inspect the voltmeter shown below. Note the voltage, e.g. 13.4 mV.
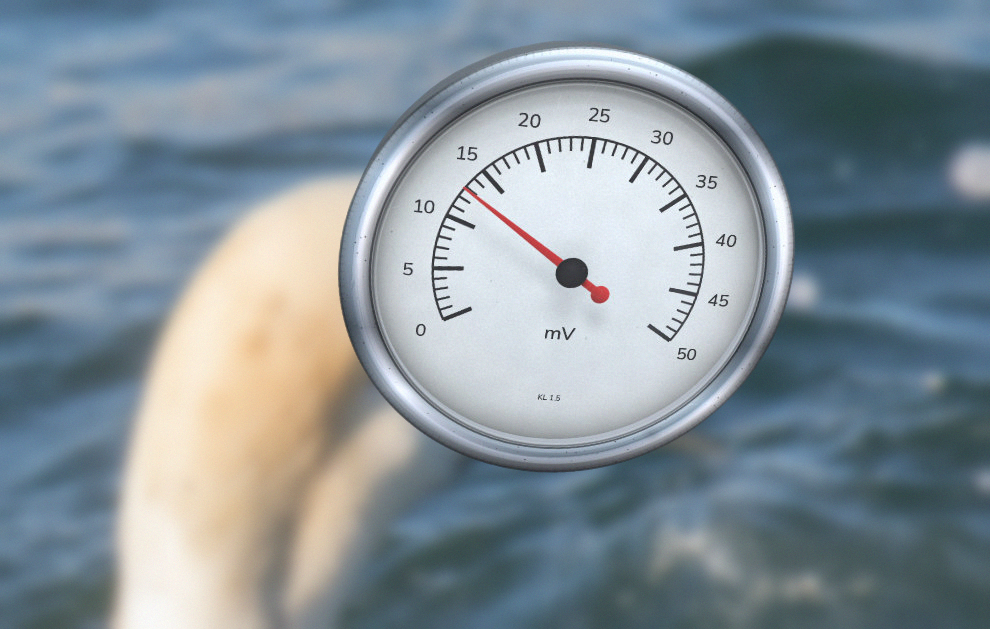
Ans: 13 mV
